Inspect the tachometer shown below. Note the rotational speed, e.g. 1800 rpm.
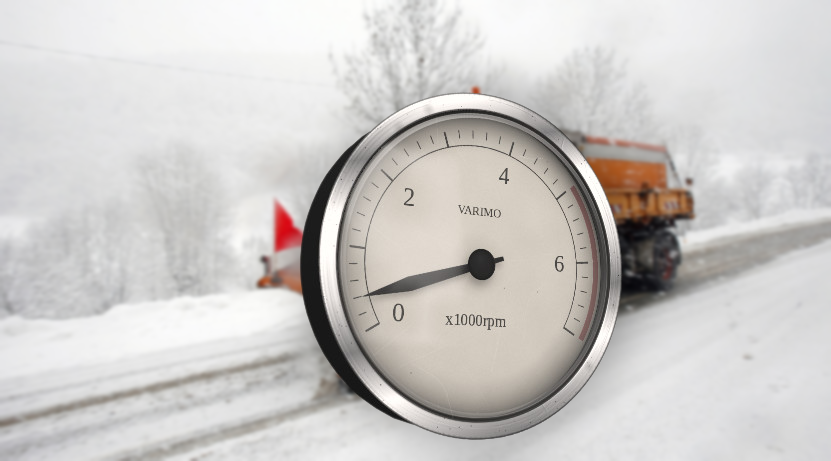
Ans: 400 rpm
